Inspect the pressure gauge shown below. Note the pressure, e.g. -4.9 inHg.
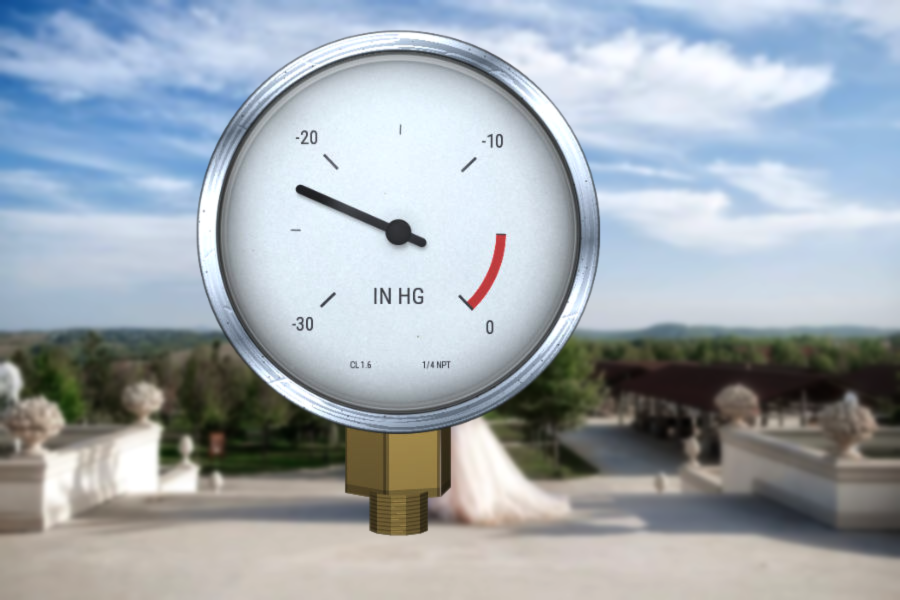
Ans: -22.5 inHg
